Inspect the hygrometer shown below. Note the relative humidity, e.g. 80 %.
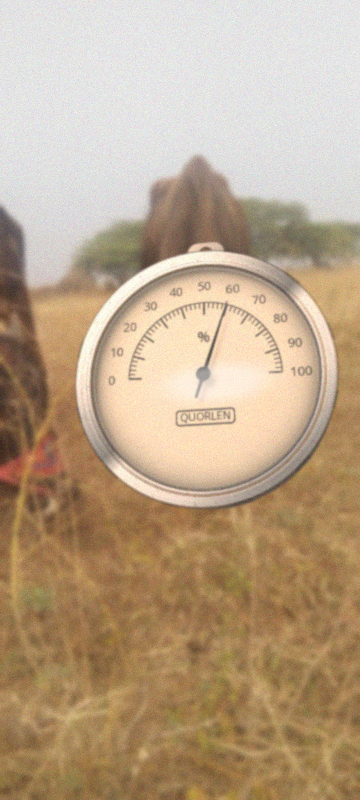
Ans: 60 %
